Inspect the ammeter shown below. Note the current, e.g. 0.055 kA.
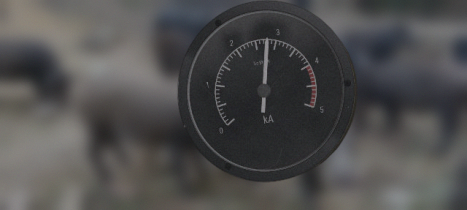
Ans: 2.8 kA
